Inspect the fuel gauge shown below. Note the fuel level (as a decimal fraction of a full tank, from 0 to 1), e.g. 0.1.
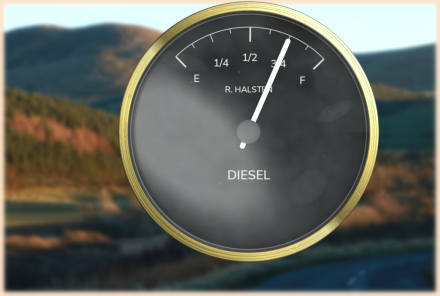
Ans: 0.75
